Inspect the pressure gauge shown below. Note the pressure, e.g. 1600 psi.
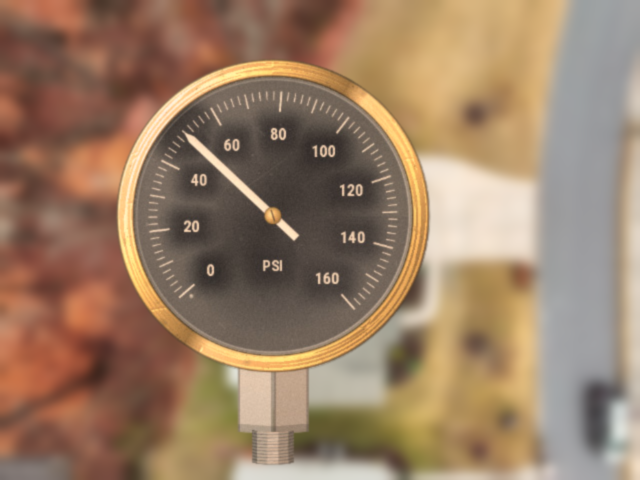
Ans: 50 psi
